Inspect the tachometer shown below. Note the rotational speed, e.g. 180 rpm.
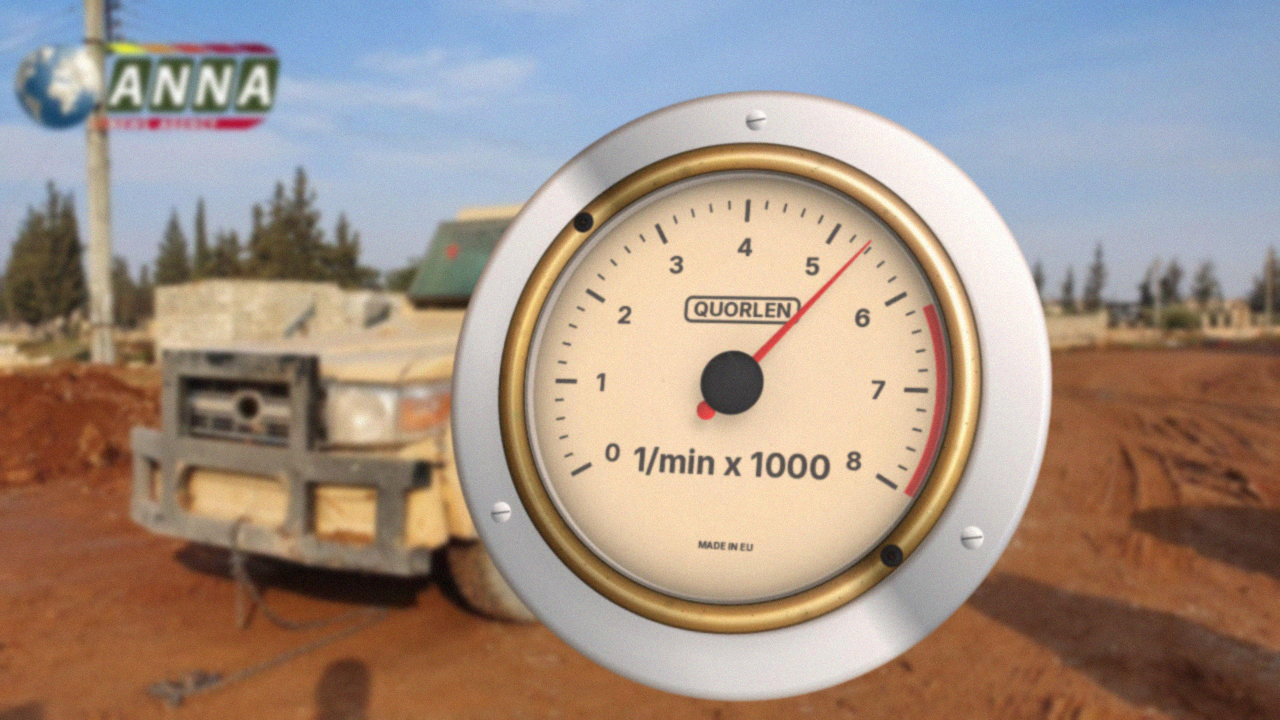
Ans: 5400 rpm
